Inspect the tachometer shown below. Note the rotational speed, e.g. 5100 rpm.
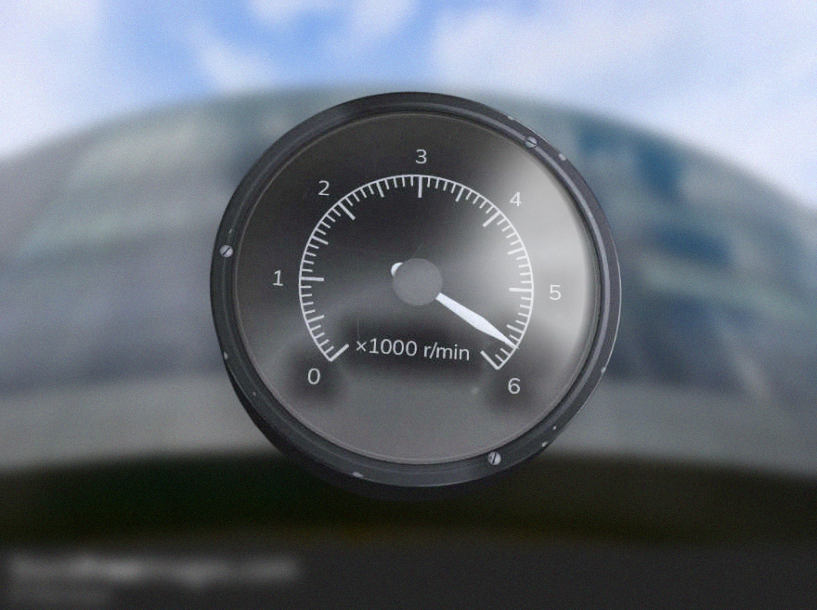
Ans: 5700 rpm
